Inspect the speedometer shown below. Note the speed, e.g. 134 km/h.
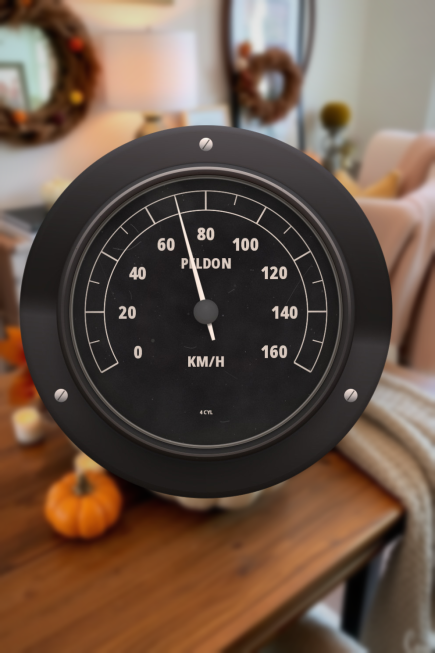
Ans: 70 km/h
